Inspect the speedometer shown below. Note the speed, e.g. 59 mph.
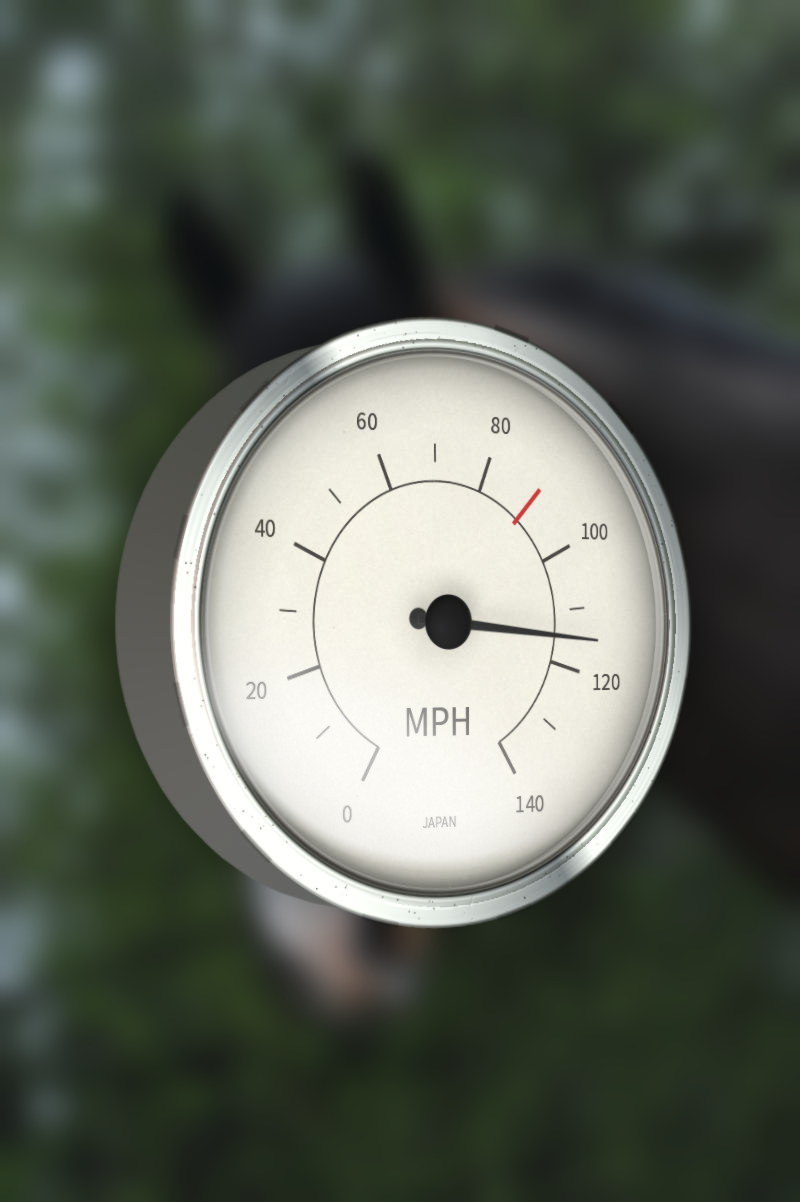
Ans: 115 mph
